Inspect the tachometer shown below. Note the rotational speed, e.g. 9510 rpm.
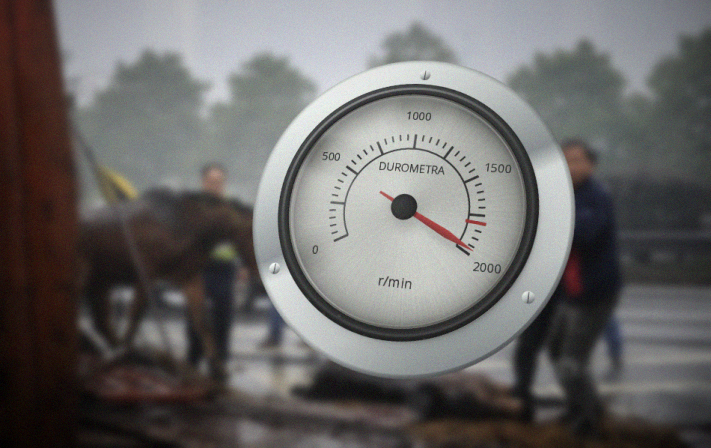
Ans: 1975 rpm
